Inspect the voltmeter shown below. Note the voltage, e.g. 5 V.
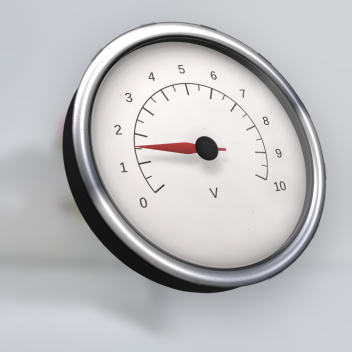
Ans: 1.5 V
